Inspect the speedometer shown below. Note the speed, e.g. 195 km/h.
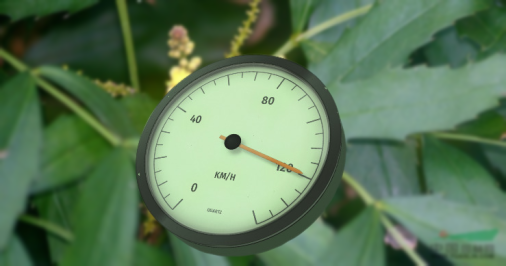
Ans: 120 km/h
